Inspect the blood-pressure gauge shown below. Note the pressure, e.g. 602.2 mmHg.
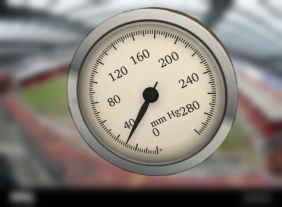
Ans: 30 mmHg
